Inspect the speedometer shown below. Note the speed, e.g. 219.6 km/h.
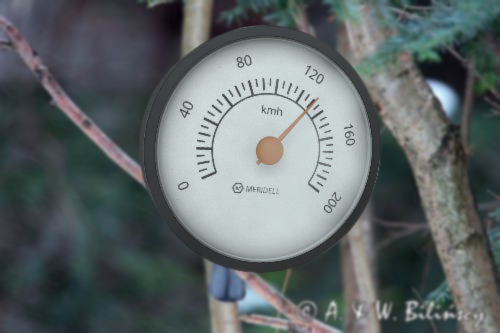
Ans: 130 km/h
